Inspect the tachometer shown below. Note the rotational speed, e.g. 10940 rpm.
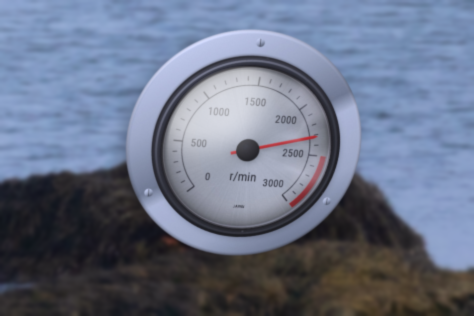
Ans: 2300 rpm
